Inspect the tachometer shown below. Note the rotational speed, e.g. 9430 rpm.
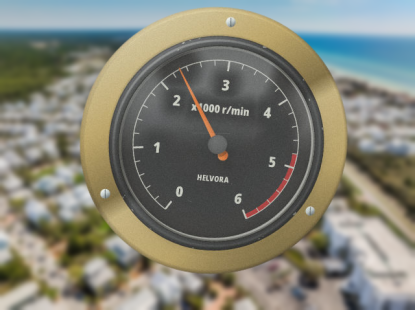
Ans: 2300 rpm
